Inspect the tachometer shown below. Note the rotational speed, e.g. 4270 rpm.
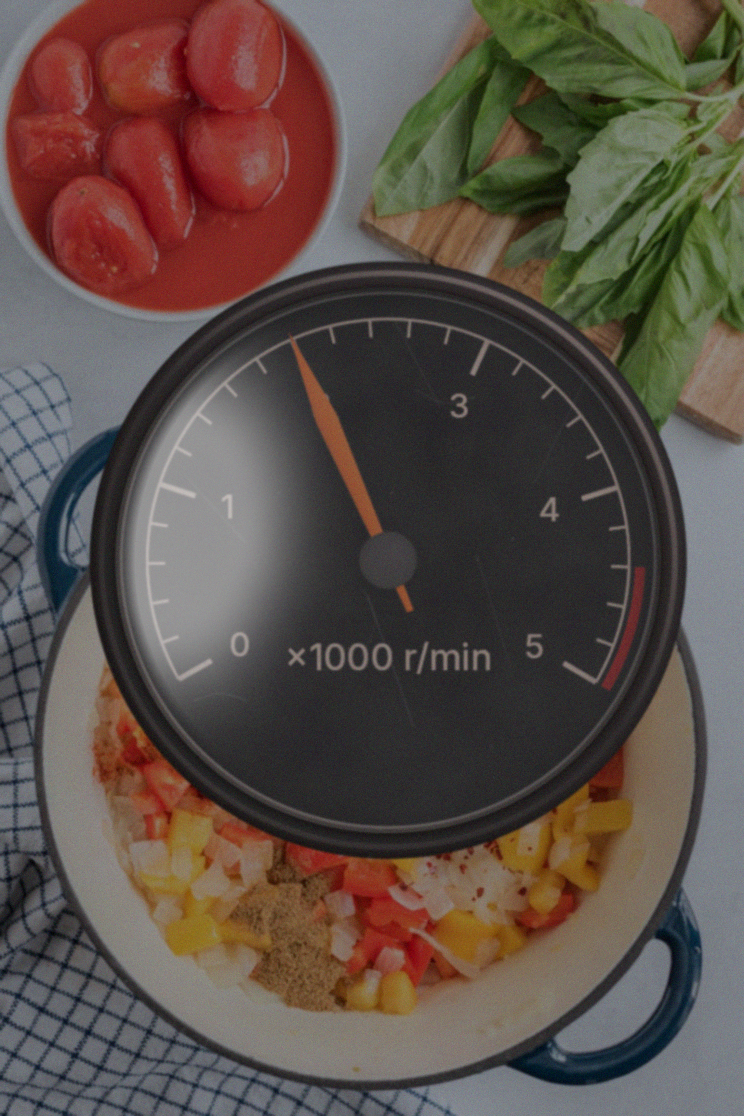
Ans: 2000 rpm
